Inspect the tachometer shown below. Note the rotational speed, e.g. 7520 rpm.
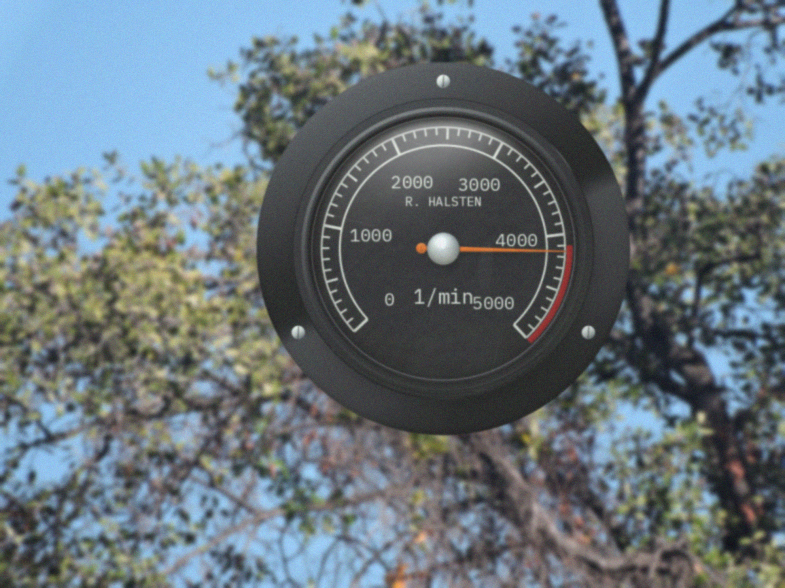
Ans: 4150 rpm
